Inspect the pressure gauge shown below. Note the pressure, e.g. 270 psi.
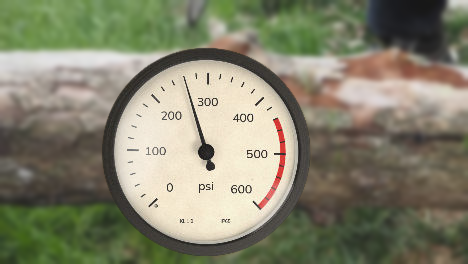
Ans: 260 psi
